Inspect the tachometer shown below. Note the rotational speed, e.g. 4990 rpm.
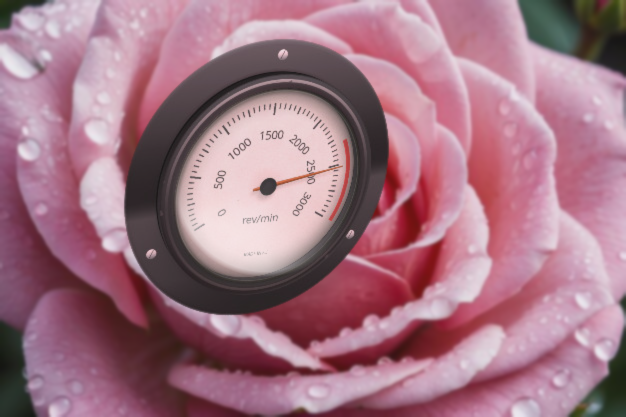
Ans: 2500 rpm
